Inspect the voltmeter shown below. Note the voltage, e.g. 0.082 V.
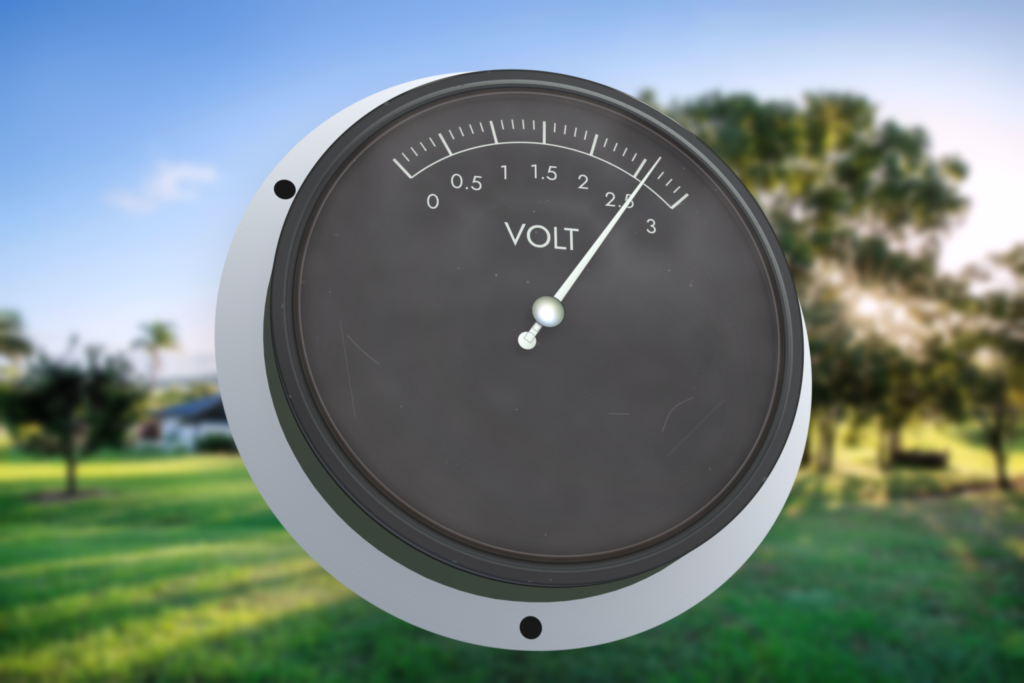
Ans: 2.6 V
